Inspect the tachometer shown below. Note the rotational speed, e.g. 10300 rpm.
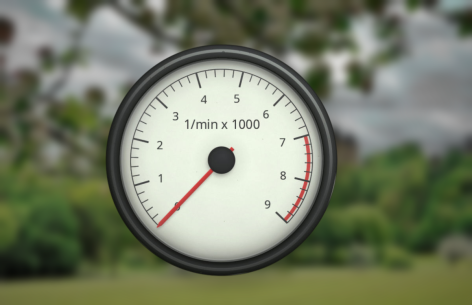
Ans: 0 rpm
